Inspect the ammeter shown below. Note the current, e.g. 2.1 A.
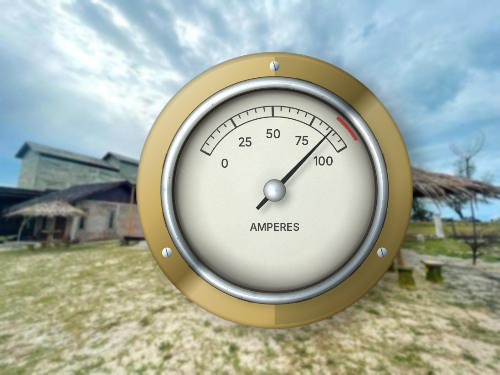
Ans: 87.5 A
